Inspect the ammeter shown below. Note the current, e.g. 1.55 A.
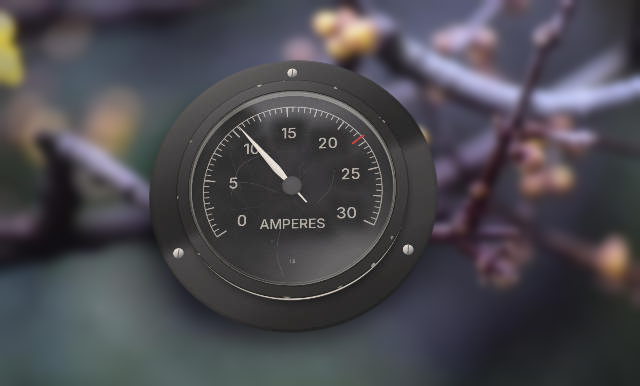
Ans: 10.5 A
